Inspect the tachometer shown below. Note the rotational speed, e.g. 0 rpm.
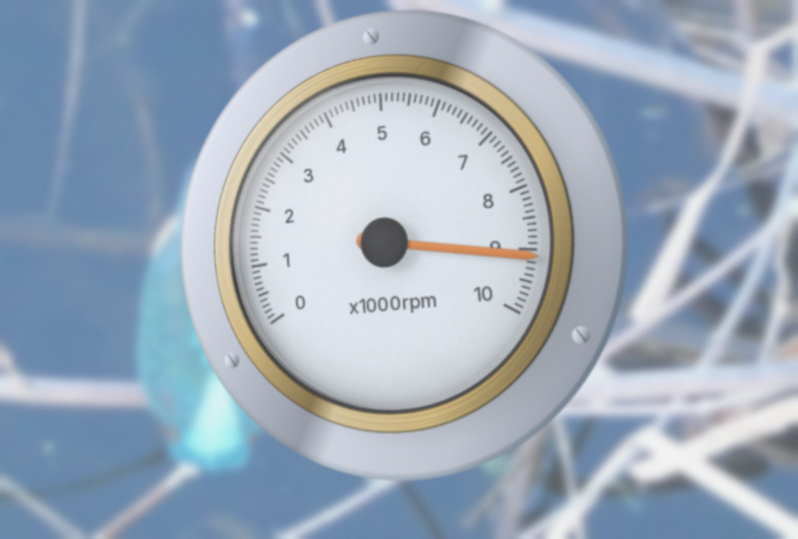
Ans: 9100 rpm
